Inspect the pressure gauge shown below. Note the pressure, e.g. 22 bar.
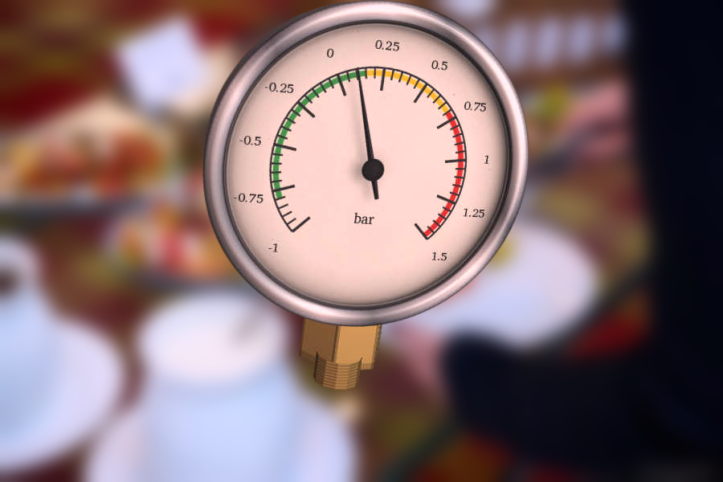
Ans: 0.1 bar
